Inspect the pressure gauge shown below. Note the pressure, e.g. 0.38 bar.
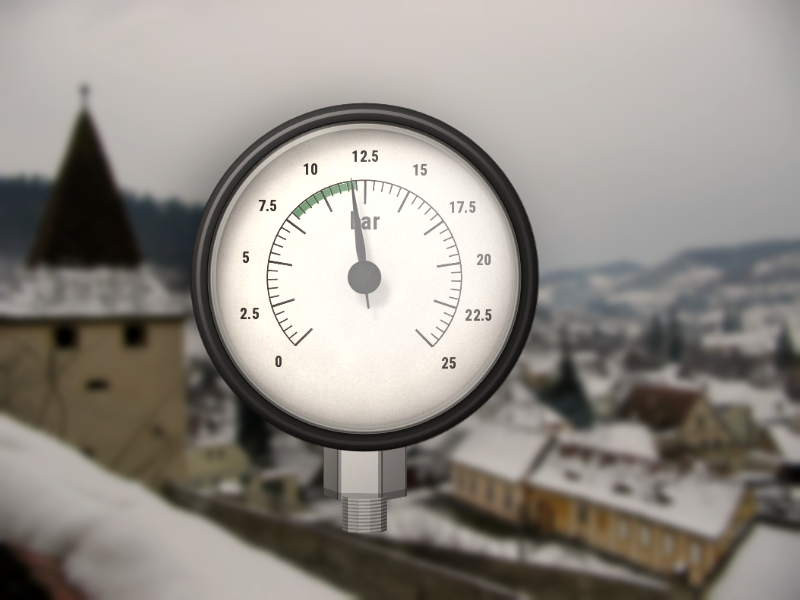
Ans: 11.75 bar
